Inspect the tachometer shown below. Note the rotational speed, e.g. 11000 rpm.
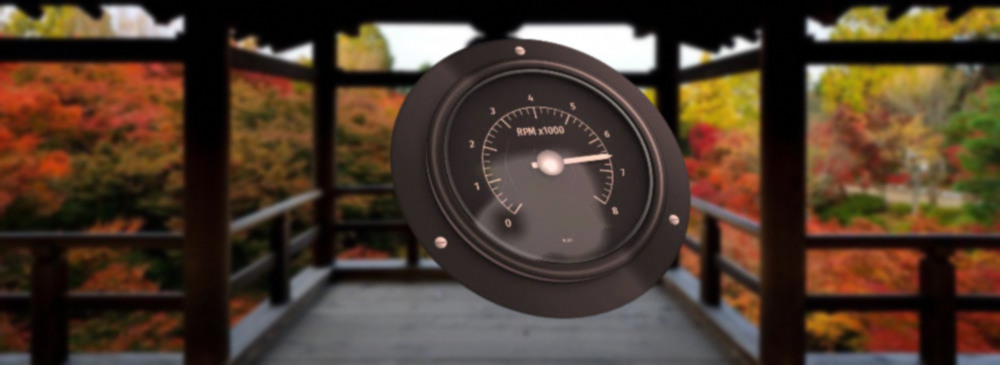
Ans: 6600 rpm
